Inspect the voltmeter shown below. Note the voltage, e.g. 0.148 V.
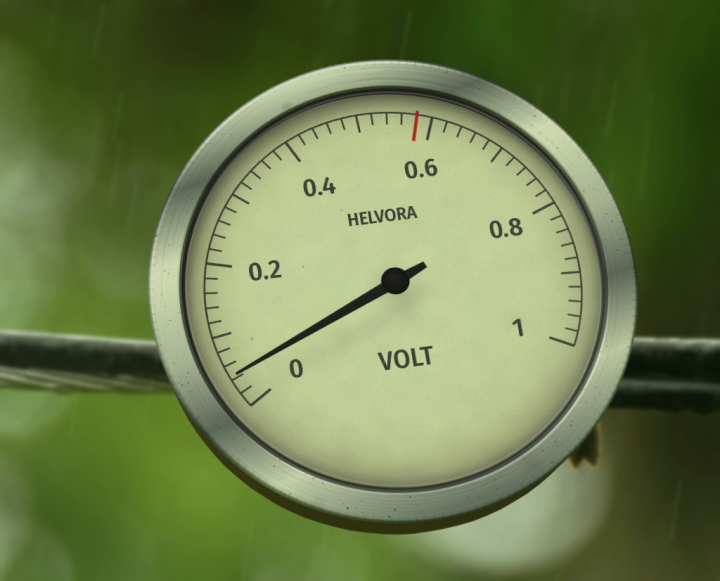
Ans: 0.04 V
